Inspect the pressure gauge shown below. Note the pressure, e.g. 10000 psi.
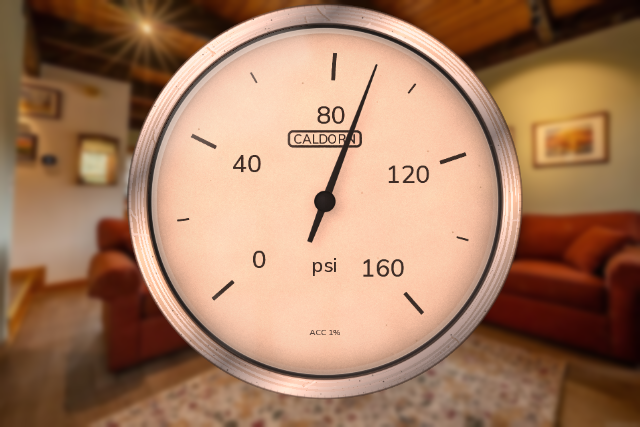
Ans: 90 psi
